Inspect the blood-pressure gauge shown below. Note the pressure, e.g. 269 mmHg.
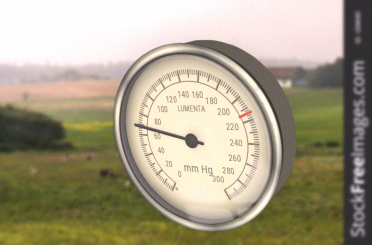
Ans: 70 mmHg
